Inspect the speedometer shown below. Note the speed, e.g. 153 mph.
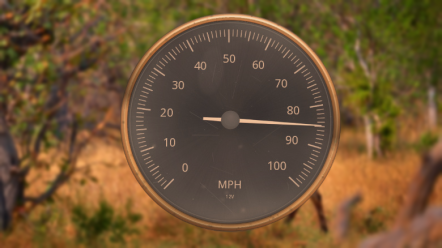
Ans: 85 mph
